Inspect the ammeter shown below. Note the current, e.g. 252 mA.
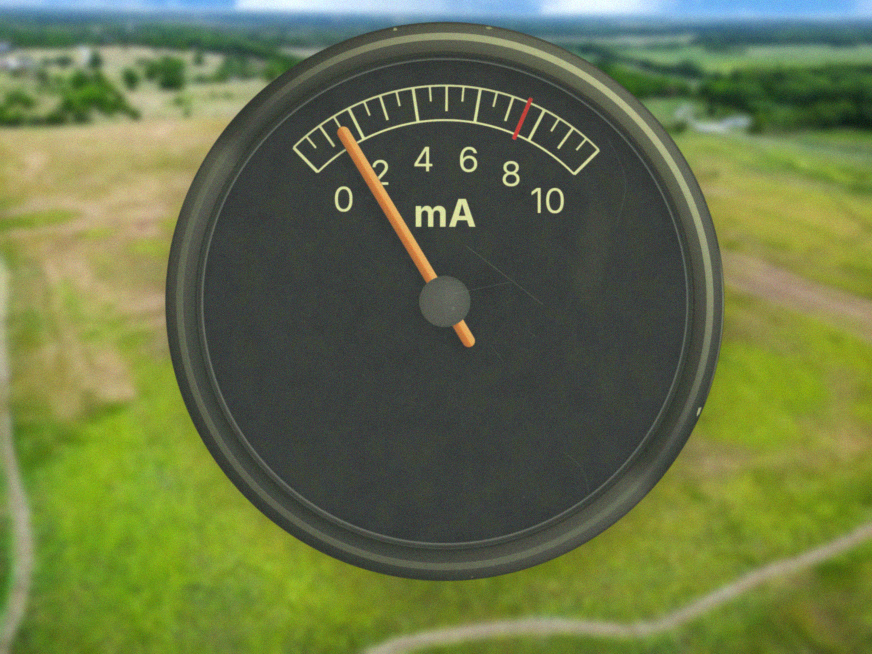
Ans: 1.5 mA
